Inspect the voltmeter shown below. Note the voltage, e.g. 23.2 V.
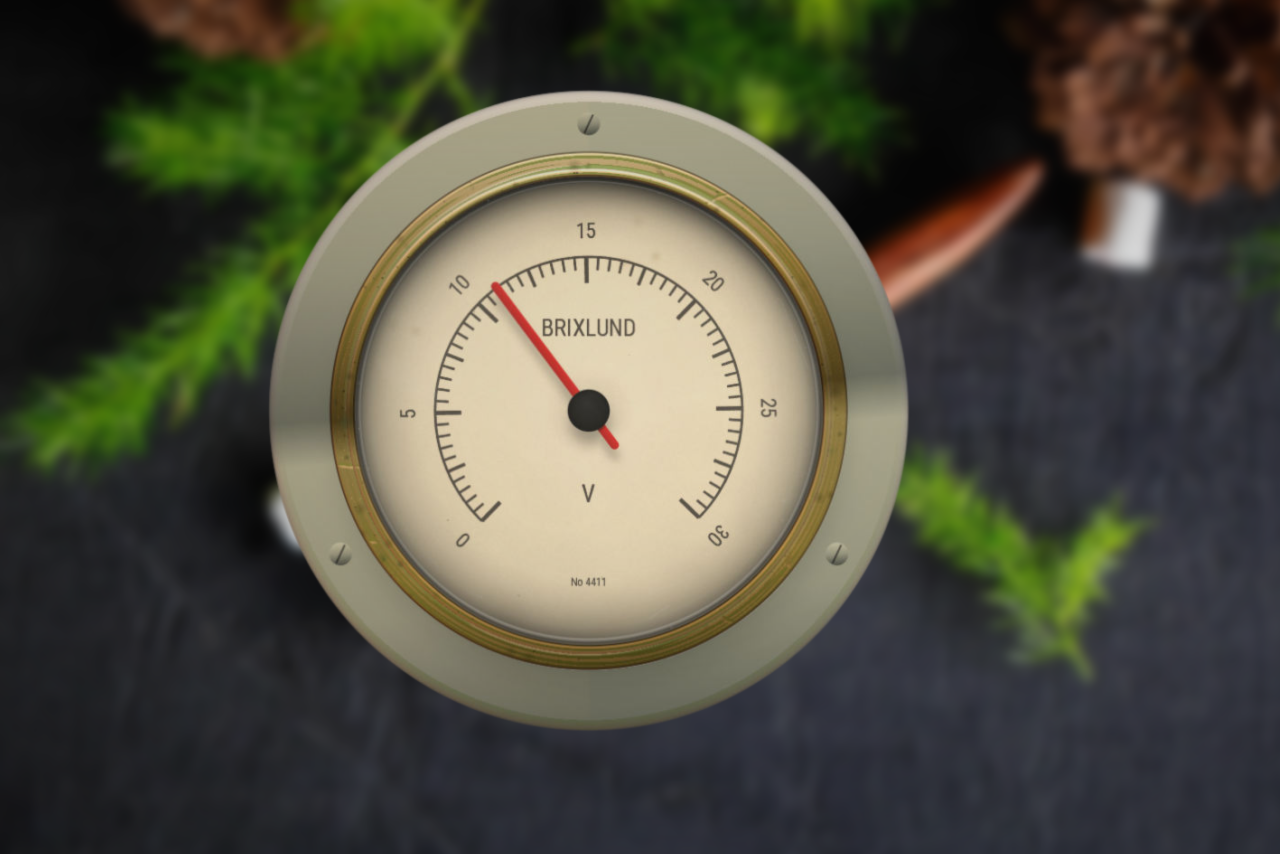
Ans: 11 V
